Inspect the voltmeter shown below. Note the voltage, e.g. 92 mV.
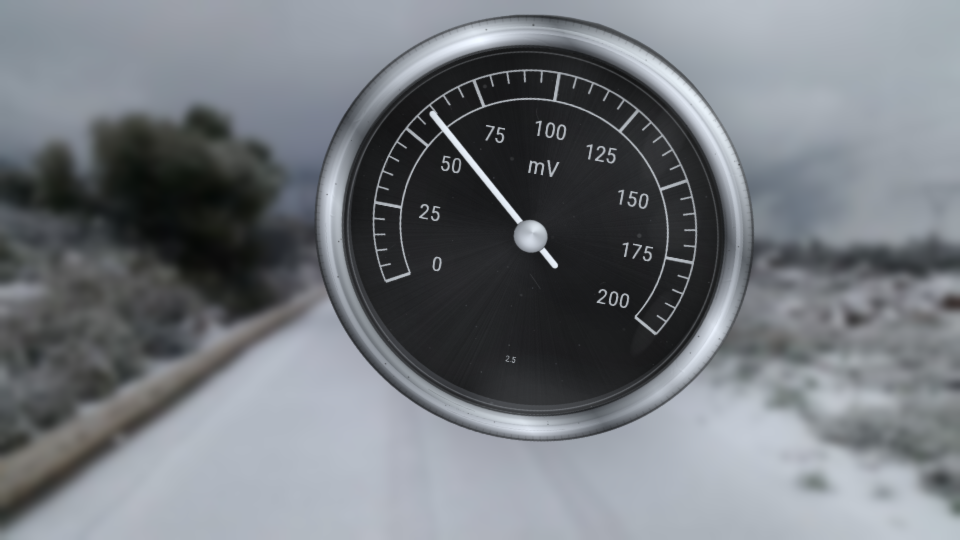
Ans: 60 mV
